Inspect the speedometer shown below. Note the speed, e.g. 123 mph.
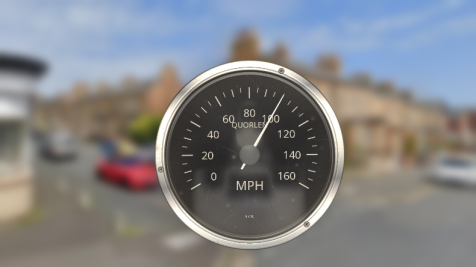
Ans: 100 mph
